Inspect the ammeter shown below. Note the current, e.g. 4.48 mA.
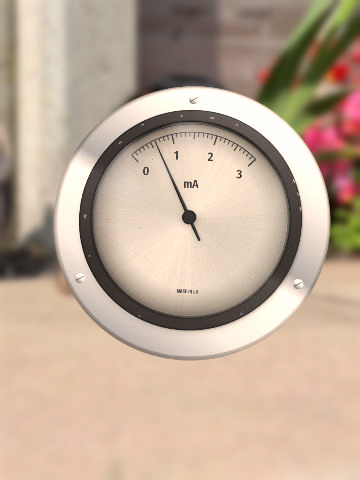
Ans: 0.6 mA
